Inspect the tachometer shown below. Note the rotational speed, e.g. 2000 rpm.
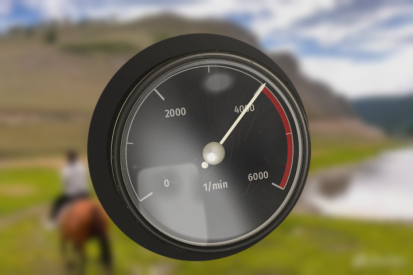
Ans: 4000 rpm
